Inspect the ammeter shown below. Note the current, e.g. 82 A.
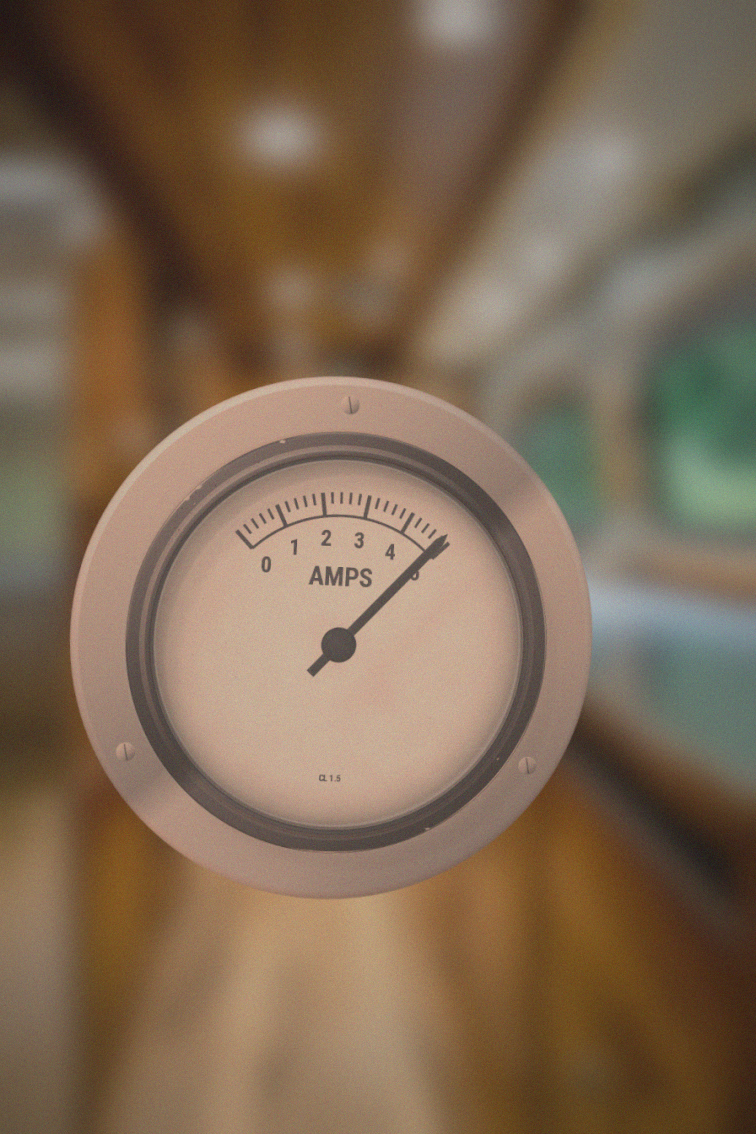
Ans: 4.8 A
